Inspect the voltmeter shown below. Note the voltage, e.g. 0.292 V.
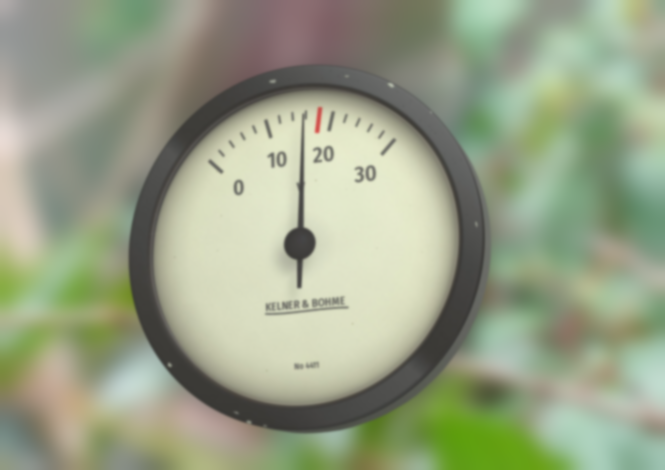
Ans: 16 V
